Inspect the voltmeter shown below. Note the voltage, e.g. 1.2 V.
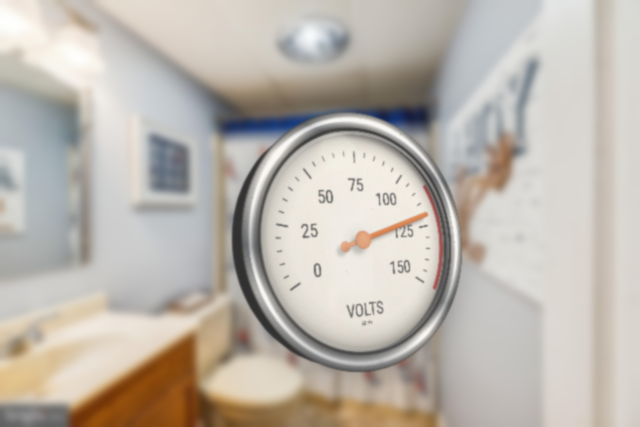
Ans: 120 V
